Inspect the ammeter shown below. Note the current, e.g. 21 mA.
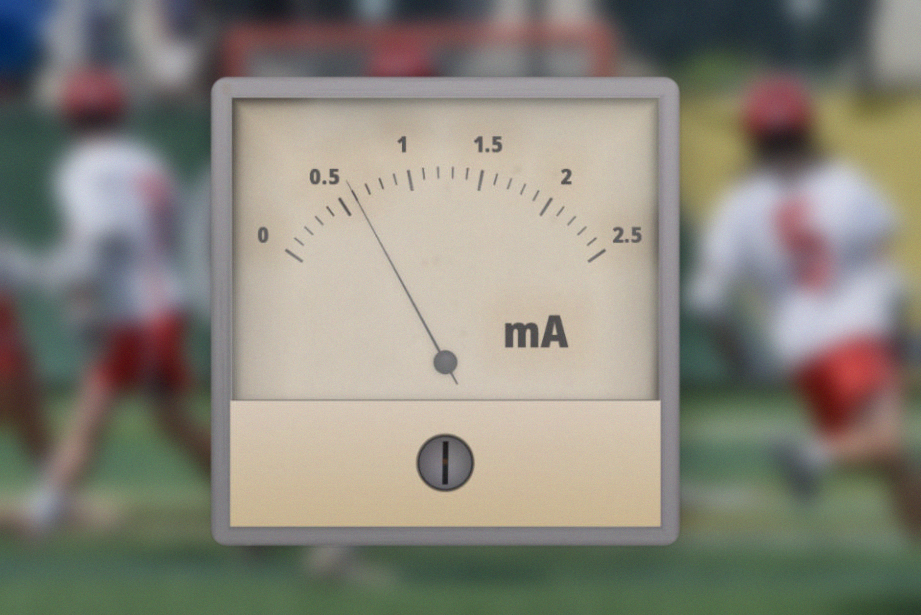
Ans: 0.6 mA
